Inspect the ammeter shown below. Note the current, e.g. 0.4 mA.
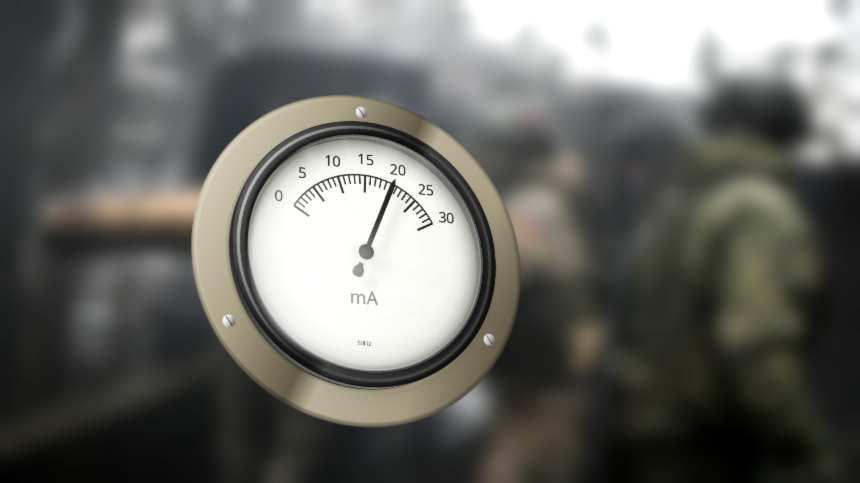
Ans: 20 mA
